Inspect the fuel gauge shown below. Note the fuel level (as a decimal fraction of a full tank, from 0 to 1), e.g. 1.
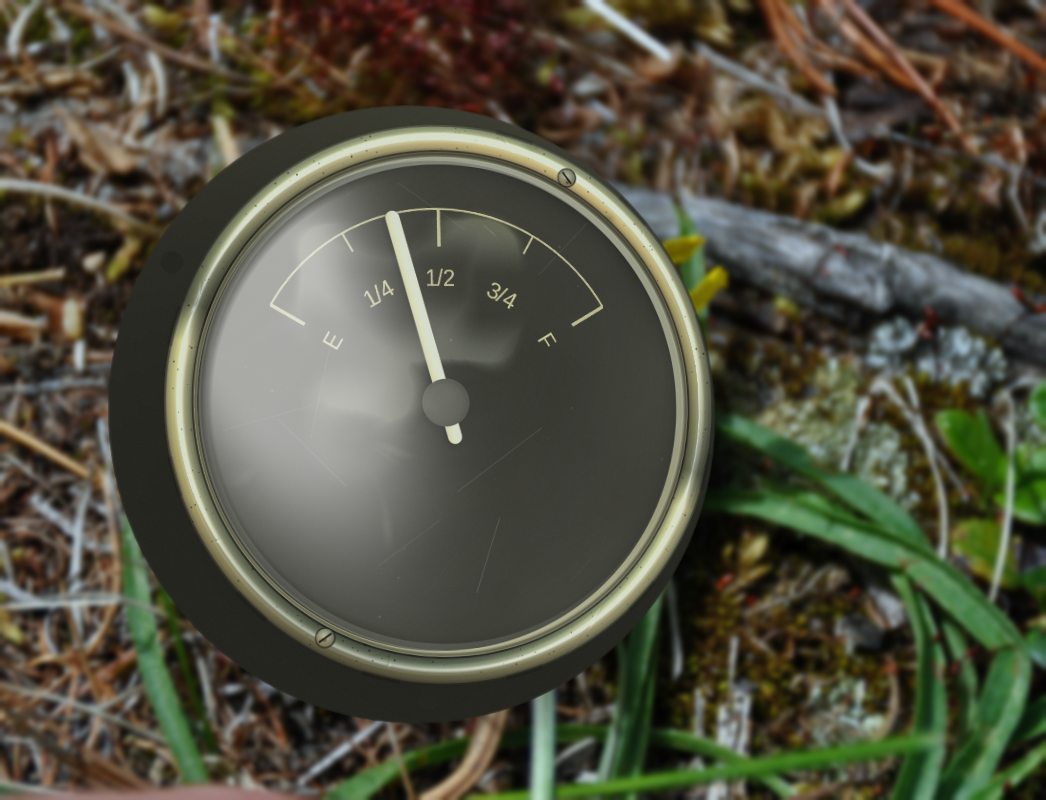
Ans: 0.375
